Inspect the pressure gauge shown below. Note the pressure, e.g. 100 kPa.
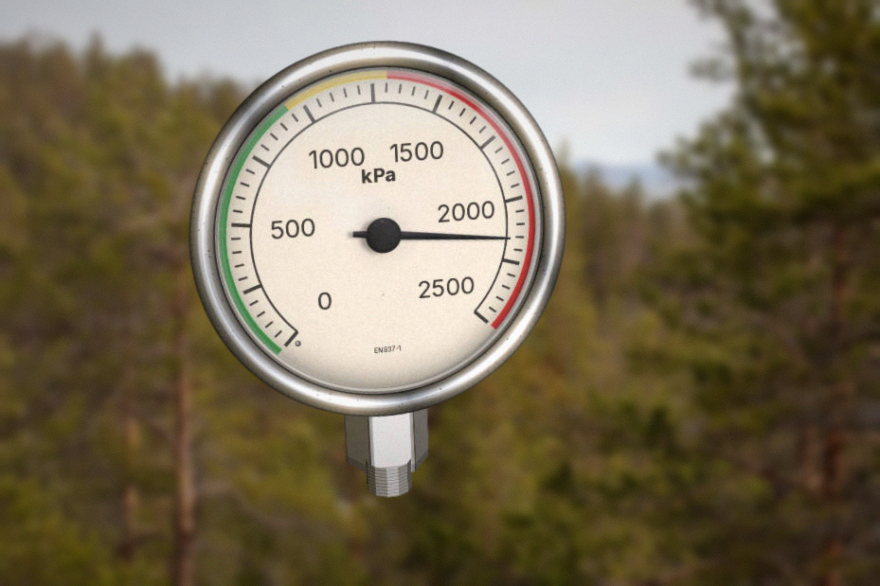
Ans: 2150 kPa
